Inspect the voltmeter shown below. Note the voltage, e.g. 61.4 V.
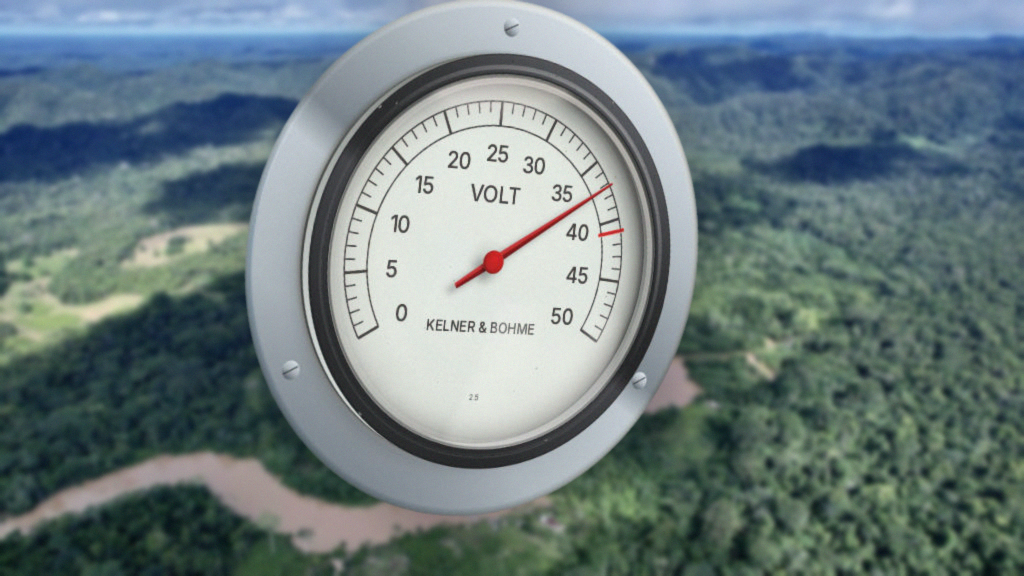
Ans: 37 V
